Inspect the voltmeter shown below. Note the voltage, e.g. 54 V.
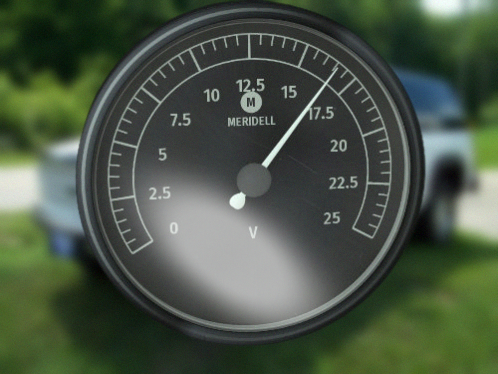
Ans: 16.5 V
